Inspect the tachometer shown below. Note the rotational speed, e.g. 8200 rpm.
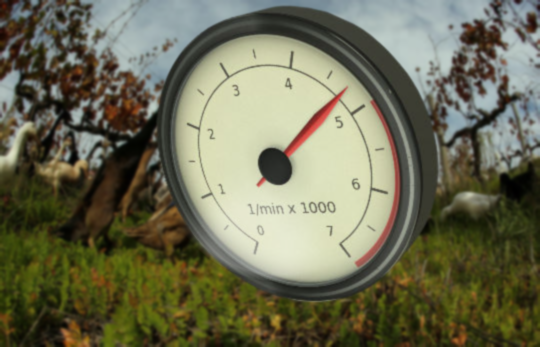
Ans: 4750 rpm
